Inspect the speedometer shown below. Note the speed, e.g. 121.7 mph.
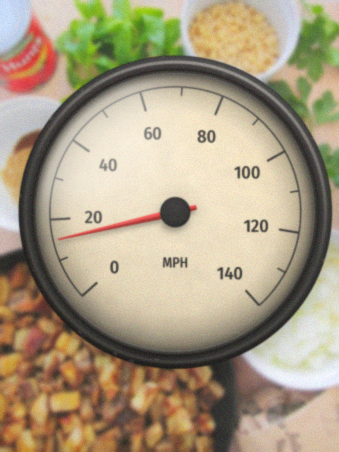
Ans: 15 mph
